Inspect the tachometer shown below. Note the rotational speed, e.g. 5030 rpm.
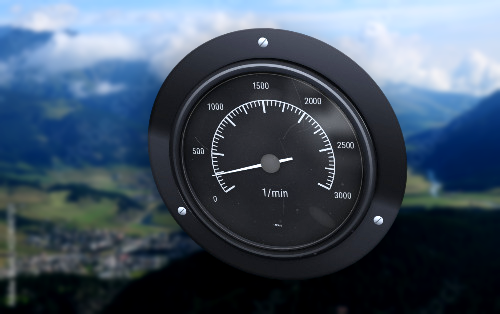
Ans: 250 rpm
